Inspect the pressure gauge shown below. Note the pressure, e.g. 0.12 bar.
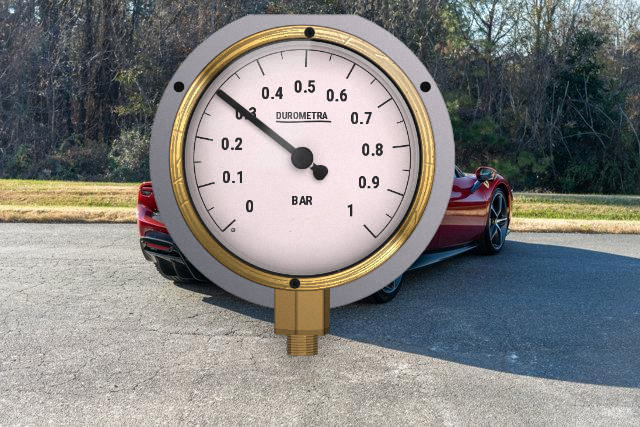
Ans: 0.3 bar
